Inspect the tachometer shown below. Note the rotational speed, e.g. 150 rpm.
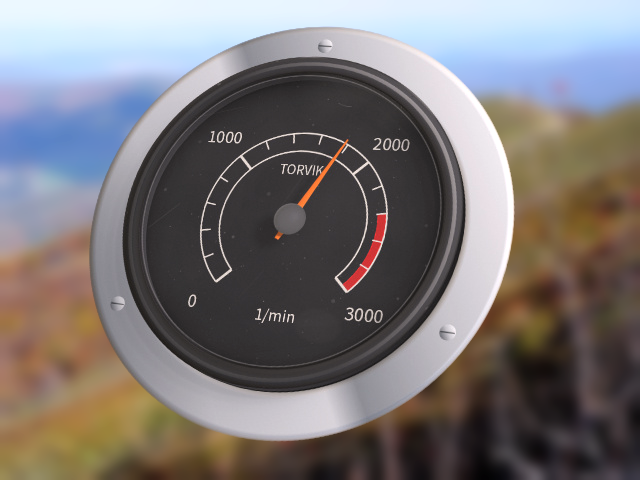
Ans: 1800 rpm
